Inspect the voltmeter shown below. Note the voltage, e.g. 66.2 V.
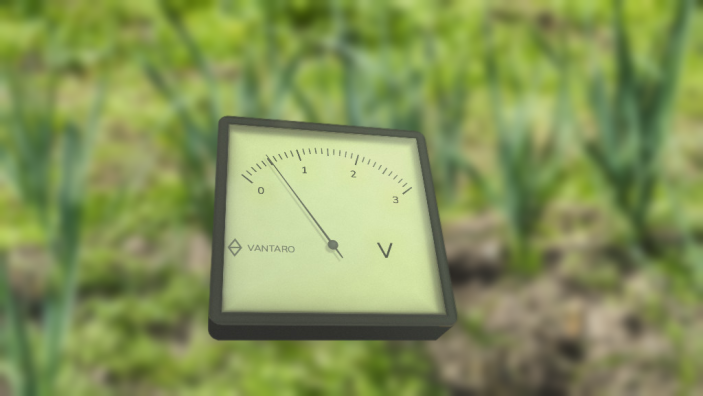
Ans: 0.5 V
